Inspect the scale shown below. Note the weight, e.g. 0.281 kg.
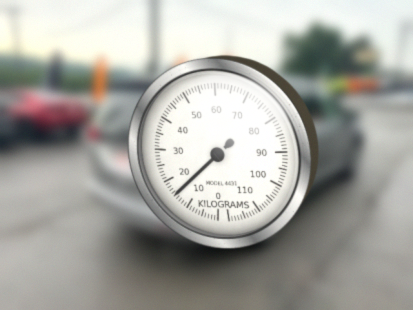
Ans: 15 kg
